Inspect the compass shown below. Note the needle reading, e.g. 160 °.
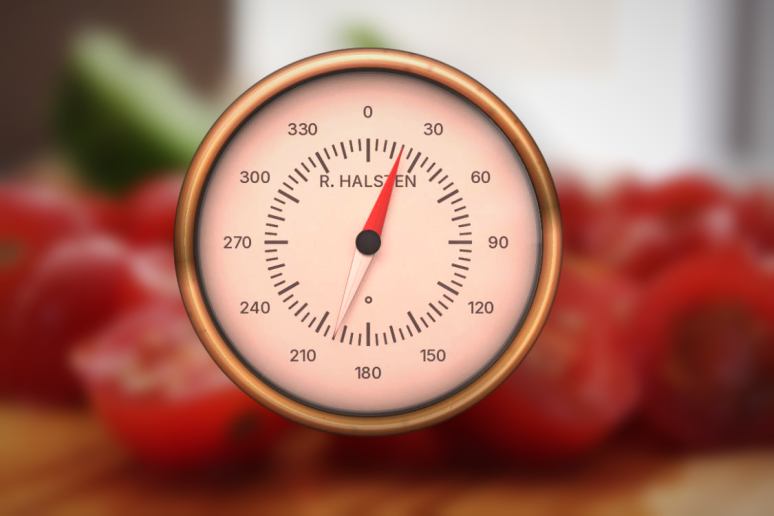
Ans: 20 °
